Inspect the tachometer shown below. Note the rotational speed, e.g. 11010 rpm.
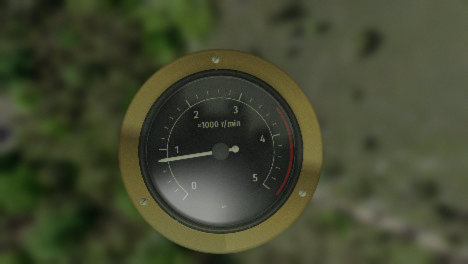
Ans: 800 rpm
